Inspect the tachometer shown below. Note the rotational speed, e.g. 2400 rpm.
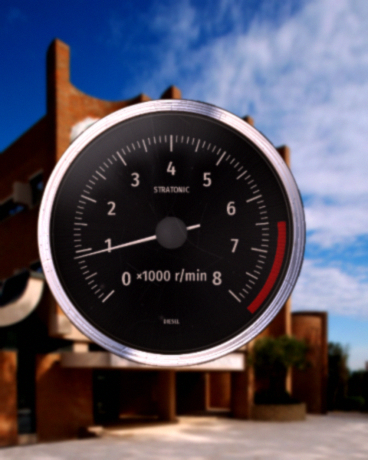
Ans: 900 rpm
